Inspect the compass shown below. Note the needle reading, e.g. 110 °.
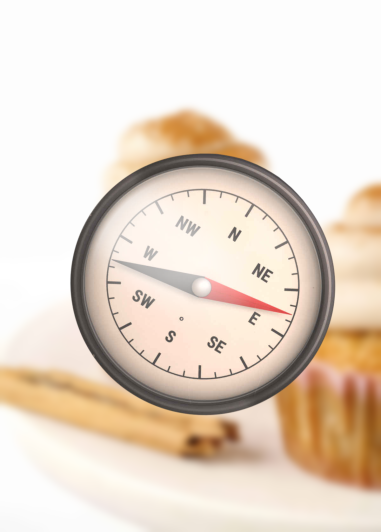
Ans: 75 °
